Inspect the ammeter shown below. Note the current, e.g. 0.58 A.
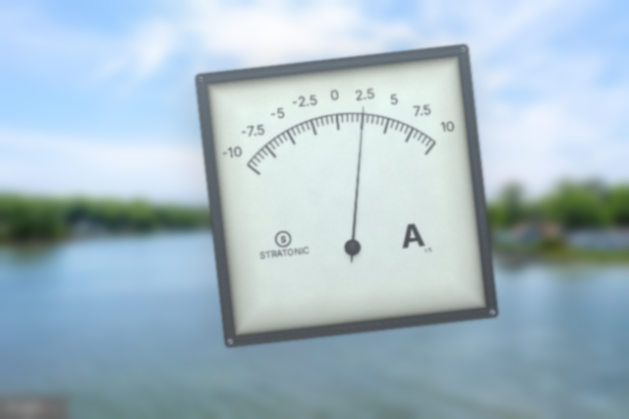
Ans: 2.5 A
